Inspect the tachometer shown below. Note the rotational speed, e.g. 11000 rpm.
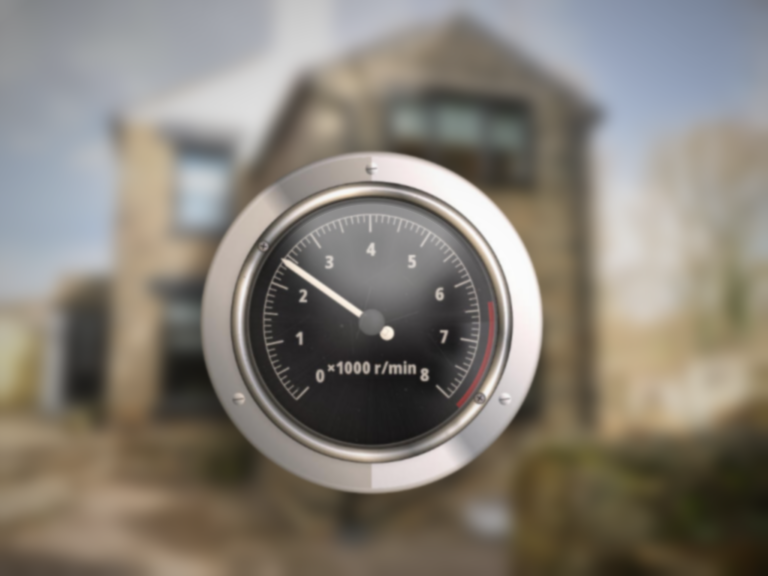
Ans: 2400 rpm
